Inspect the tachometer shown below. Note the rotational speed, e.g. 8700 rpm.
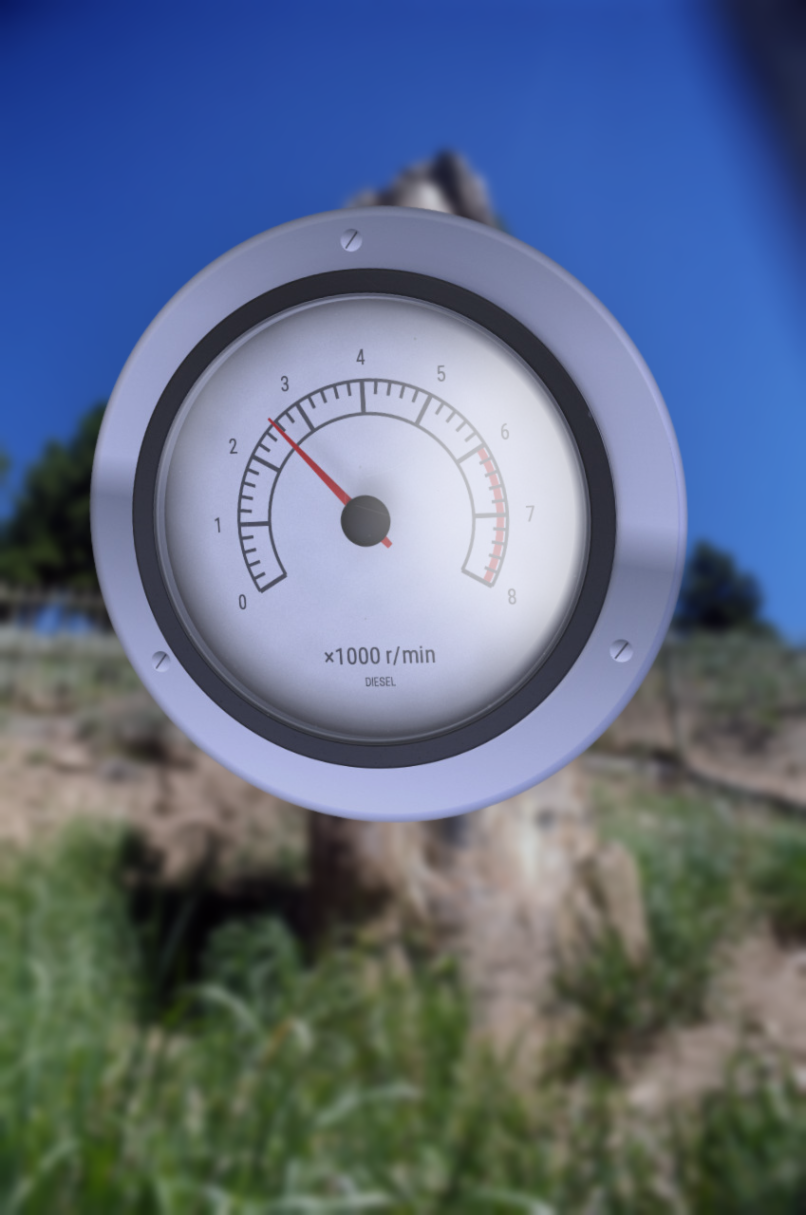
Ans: 2600 rpm
